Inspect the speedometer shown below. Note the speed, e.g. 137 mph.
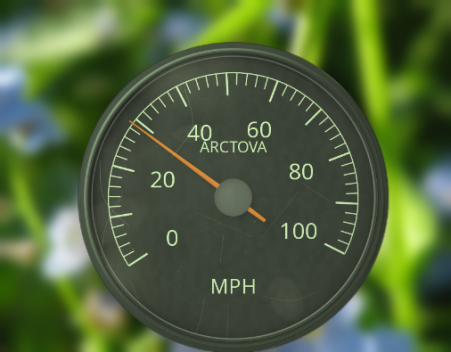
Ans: 29 mph
